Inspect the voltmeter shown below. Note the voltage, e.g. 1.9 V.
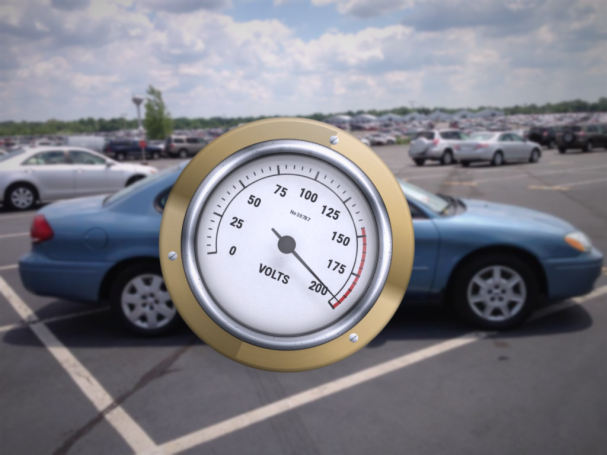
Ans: 195 V
